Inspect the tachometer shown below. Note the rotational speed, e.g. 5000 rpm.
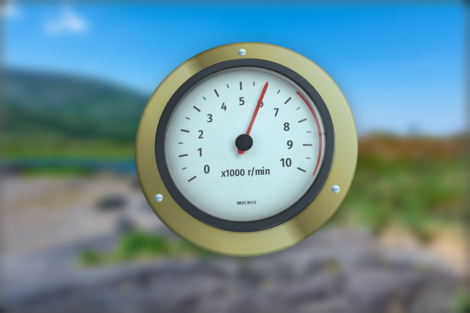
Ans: 6000 rpm
